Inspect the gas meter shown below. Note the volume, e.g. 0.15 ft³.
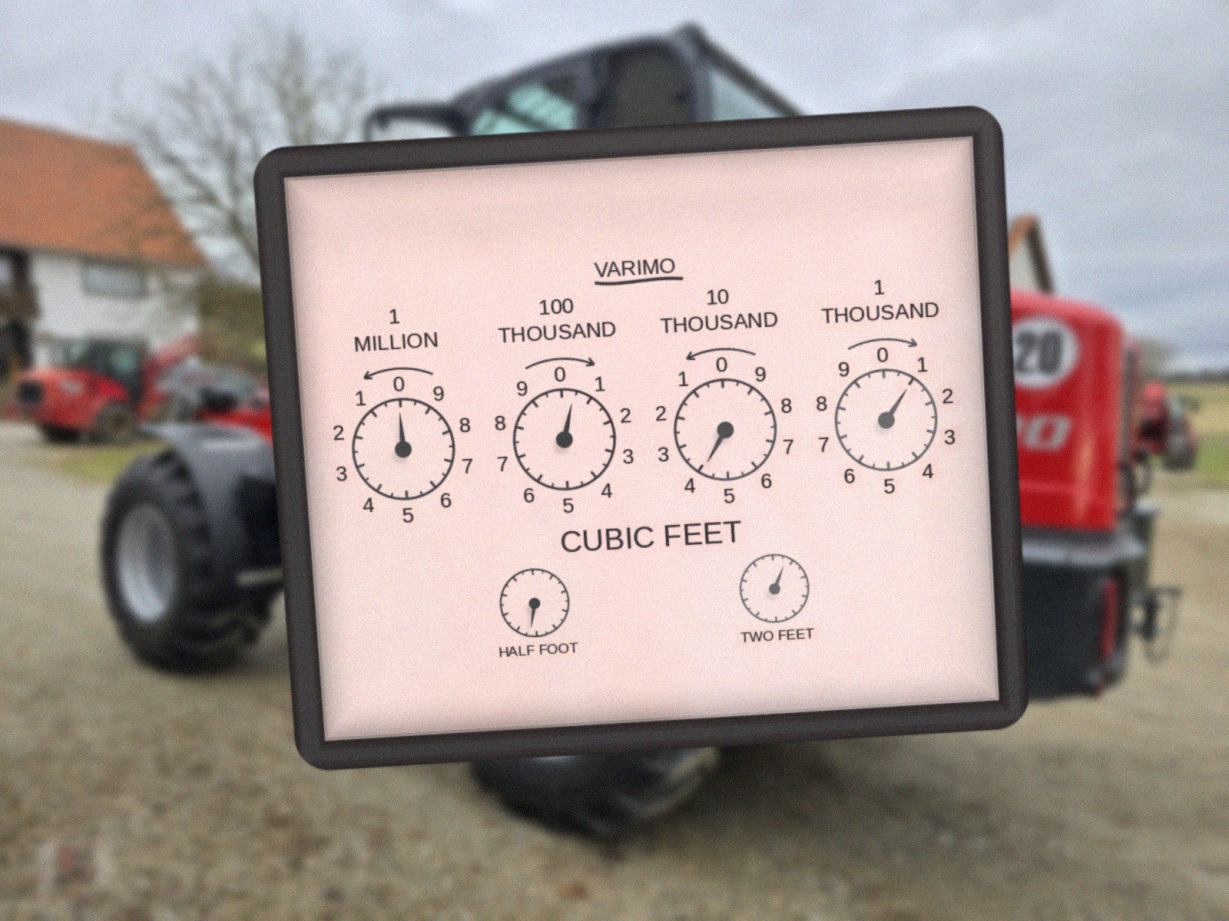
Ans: 4100 ft³
